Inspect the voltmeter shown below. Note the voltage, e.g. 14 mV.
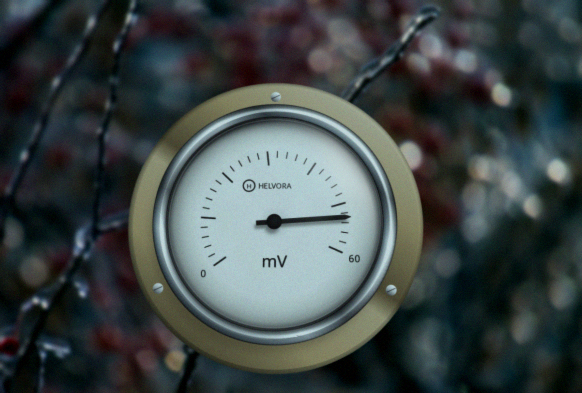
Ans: 53 mV
